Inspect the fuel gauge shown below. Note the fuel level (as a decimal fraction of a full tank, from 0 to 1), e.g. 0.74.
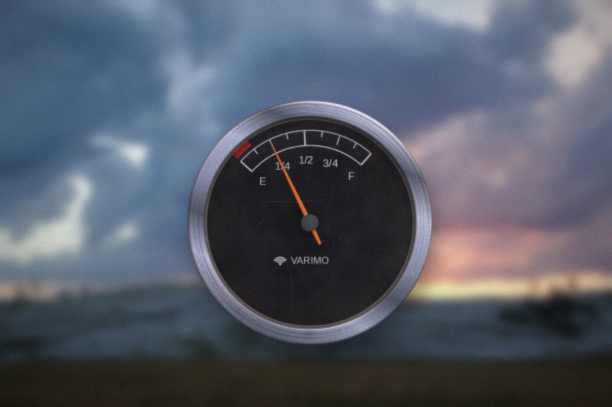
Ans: 0.25
